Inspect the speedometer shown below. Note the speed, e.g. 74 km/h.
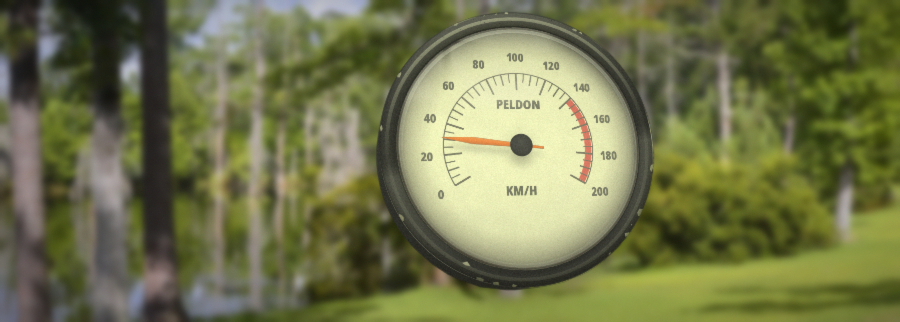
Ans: 30 km/h
